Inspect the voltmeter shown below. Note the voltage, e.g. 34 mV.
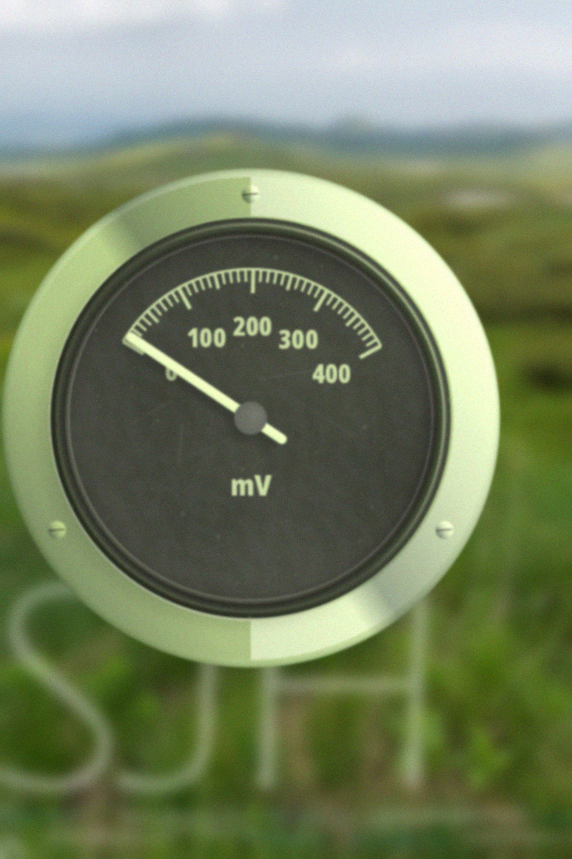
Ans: 10 mV
